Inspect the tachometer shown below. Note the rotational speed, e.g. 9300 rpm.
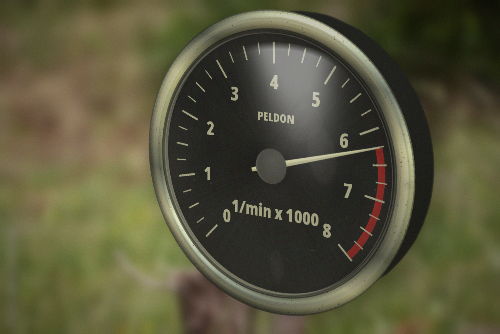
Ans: 6250 rpm
